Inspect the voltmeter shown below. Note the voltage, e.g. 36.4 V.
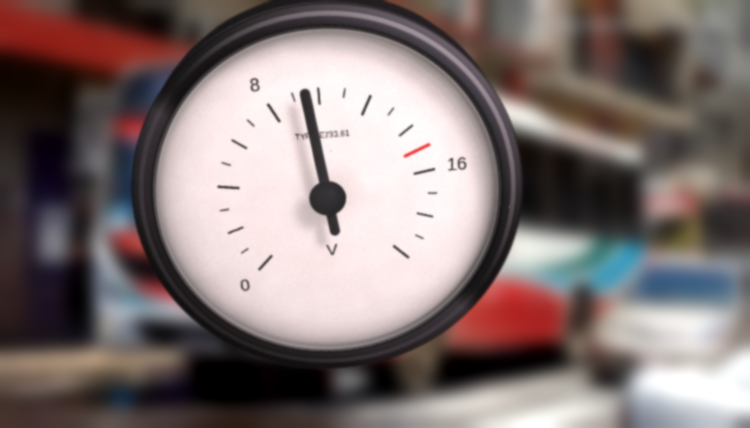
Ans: 9.5 V
